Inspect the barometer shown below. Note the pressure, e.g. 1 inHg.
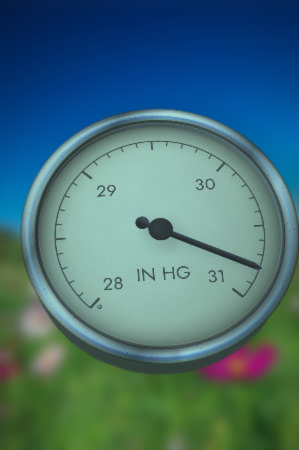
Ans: 30.8 inHg
